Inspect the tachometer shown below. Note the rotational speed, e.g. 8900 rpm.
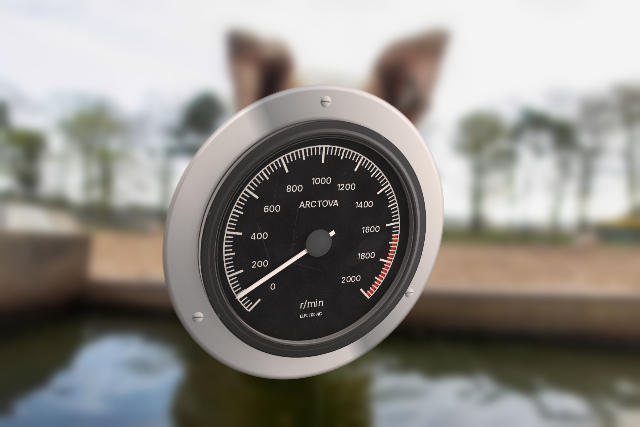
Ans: 100 rpm
